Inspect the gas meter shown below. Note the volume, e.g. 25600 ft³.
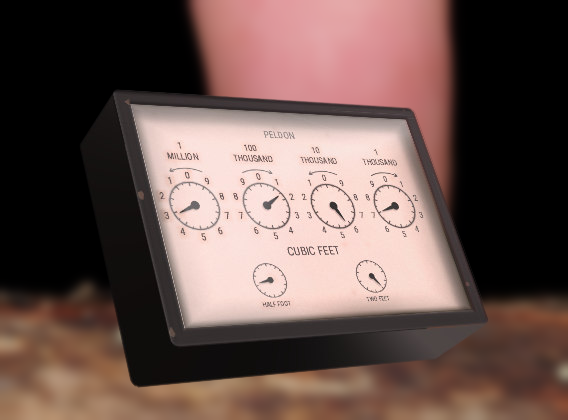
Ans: 315700 ft³
